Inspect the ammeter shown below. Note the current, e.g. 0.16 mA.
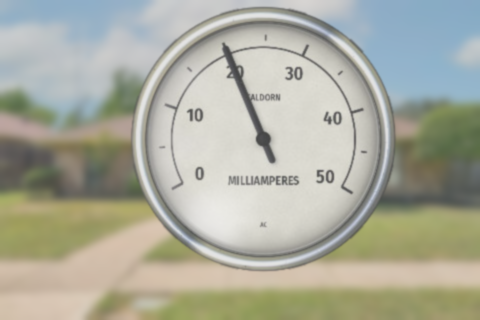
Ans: 20 mA
